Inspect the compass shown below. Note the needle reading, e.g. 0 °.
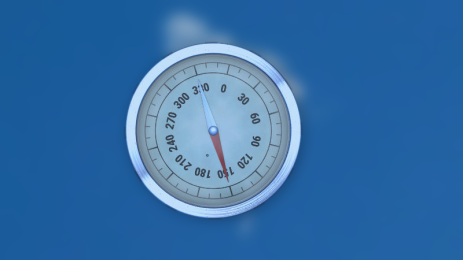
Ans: 150 °
